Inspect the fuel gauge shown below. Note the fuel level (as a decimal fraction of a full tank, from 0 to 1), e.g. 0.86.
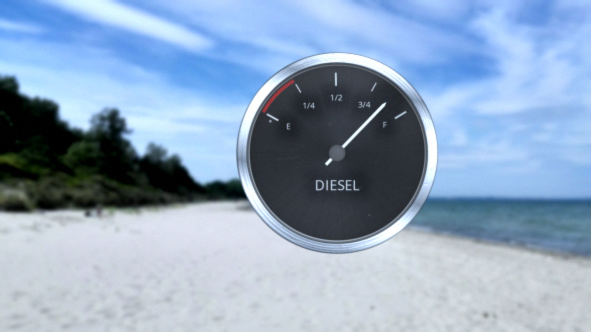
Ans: 0.875
